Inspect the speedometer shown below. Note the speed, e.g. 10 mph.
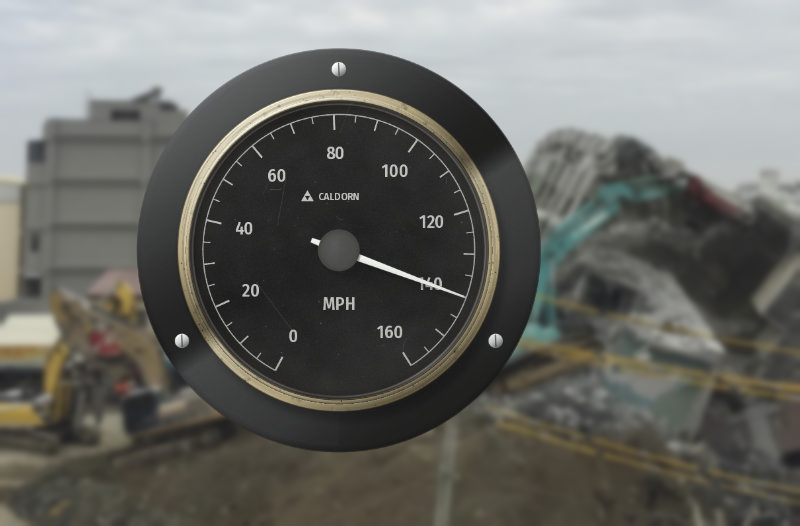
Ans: 140 mph
